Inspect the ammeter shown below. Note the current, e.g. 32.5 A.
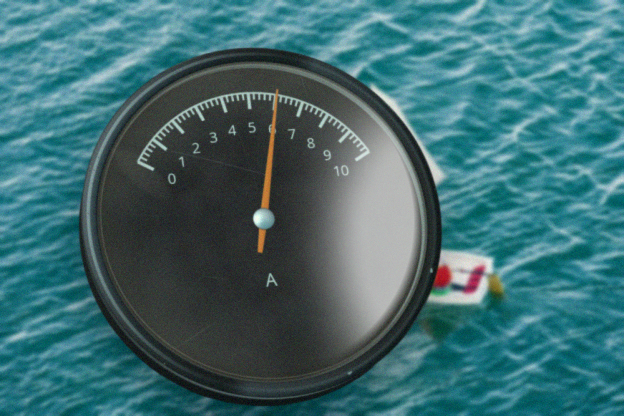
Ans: 6 A
